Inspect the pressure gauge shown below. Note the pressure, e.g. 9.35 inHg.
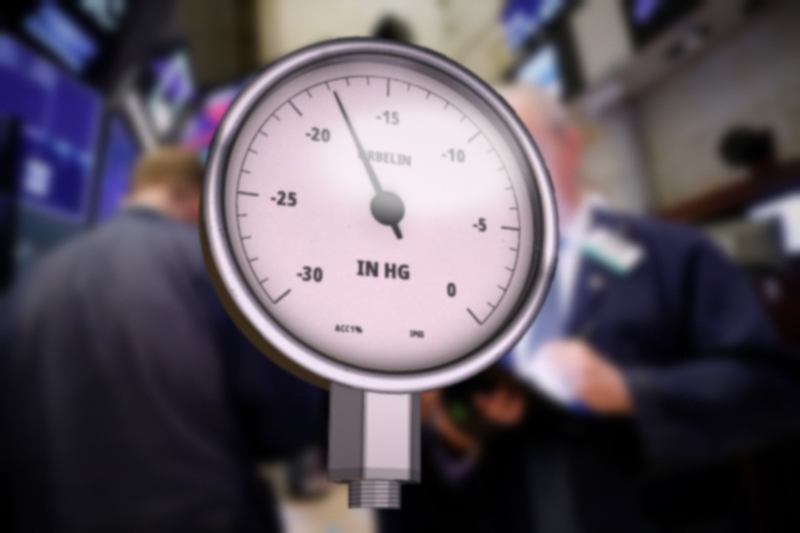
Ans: -18 inHg
